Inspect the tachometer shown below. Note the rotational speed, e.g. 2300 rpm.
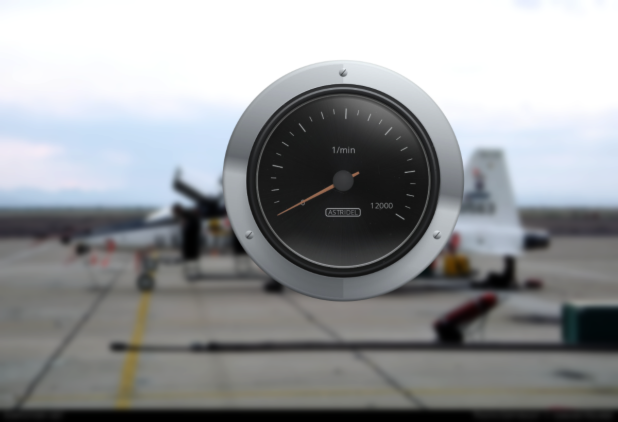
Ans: 0 rpm
